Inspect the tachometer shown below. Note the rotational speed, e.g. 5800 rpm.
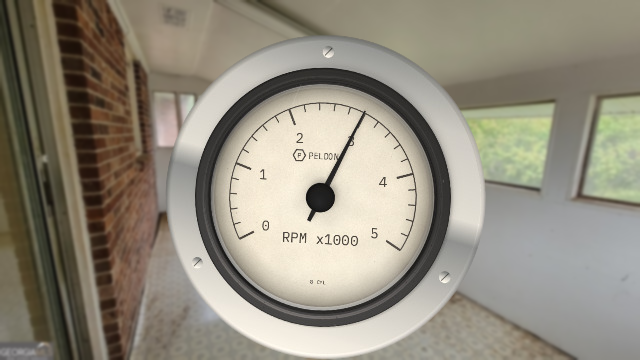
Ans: 3000 rpm
